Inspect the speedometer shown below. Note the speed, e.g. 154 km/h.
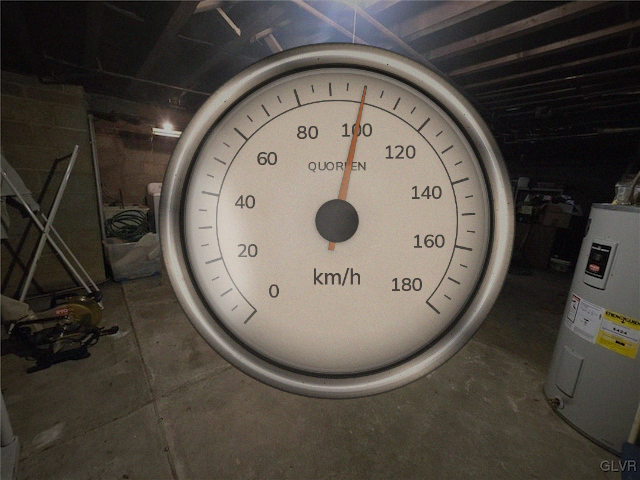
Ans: 100 km/h
